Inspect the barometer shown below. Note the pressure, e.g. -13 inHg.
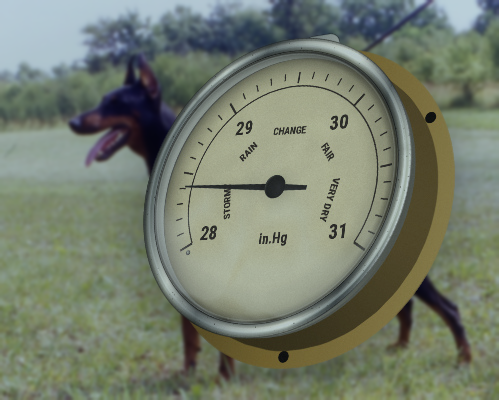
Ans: 28.4 inHg
